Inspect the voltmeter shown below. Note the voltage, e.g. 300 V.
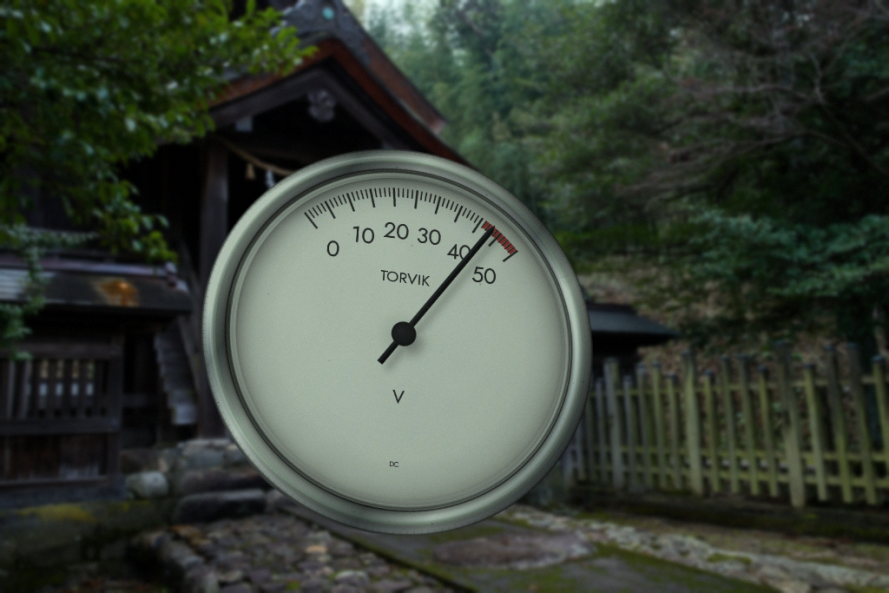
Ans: 43 V
